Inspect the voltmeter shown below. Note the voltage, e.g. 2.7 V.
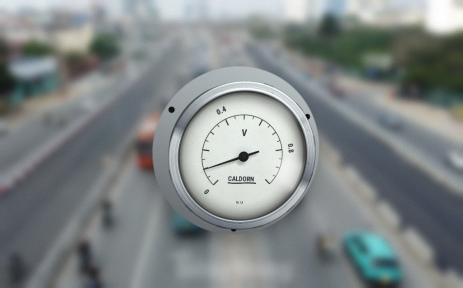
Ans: 0.1 V
